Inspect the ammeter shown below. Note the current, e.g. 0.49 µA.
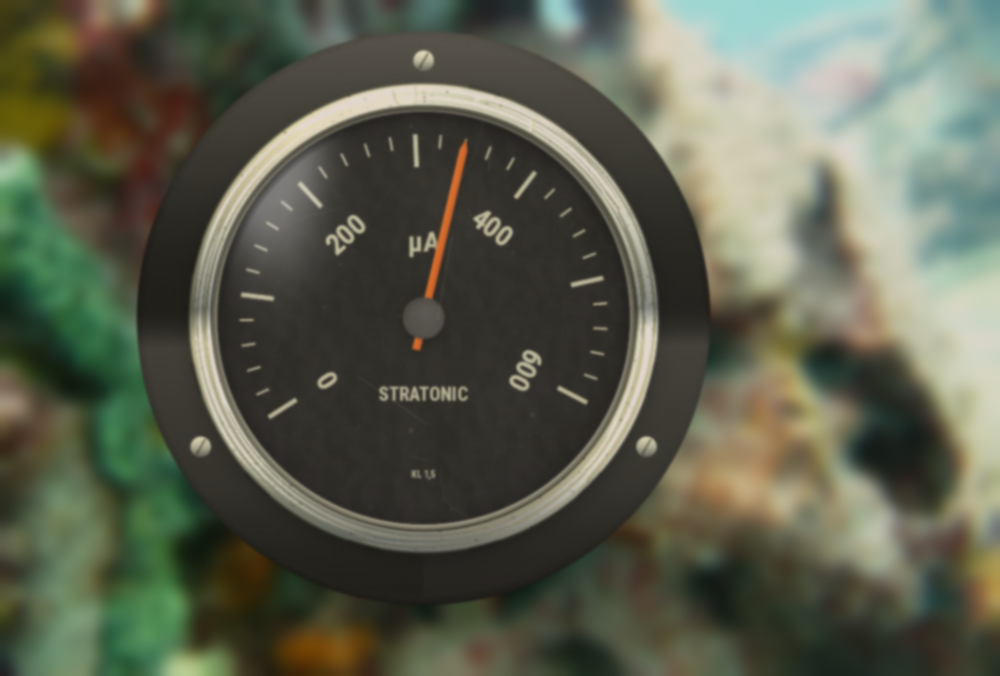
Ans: 340 µA
